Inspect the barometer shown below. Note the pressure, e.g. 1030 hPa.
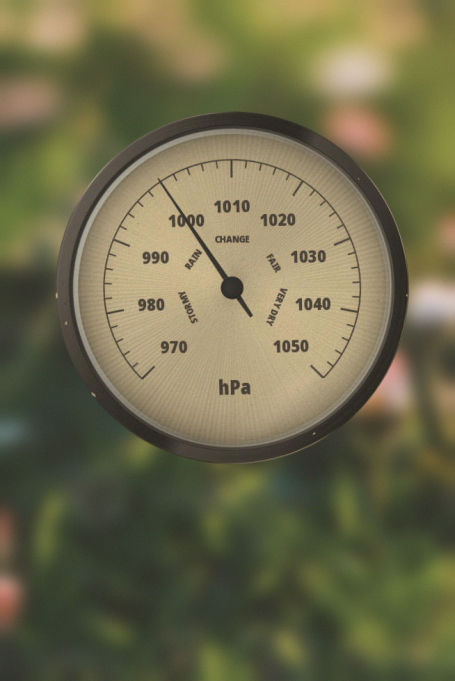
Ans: 1000 hPa
